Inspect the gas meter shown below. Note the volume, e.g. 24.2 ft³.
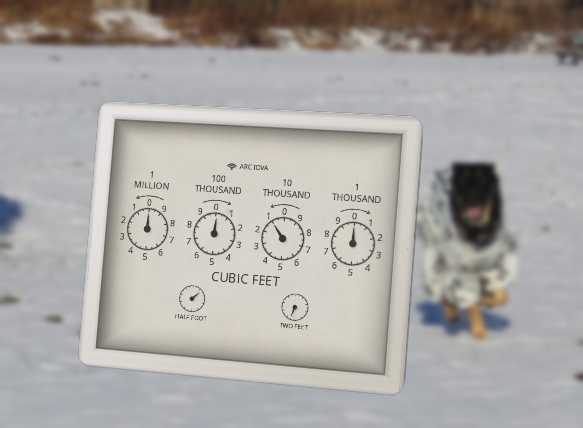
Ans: 1000 ft³
